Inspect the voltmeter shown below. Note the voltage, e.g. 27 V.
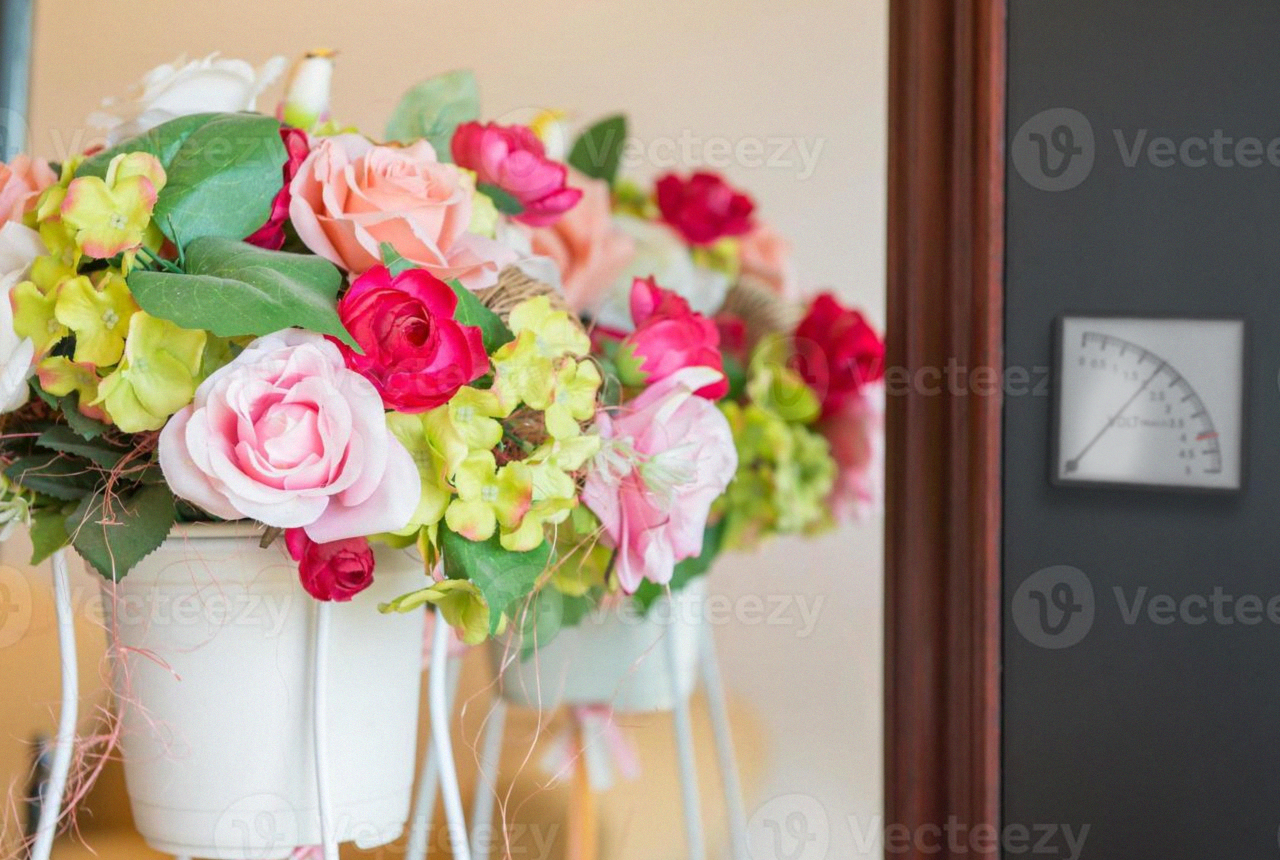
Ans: 2 V
